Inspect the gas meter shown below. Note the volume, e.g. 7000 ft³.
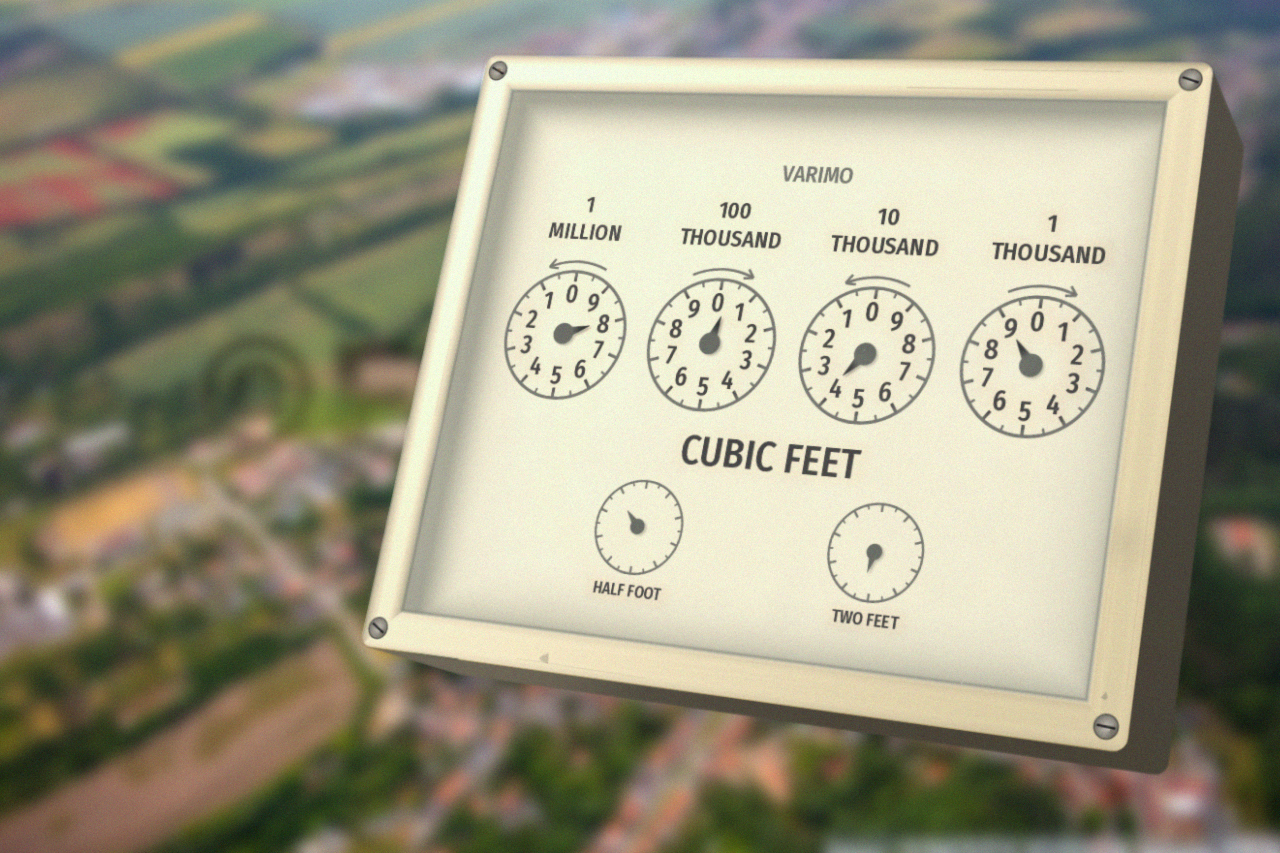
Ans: 803900 ft³
